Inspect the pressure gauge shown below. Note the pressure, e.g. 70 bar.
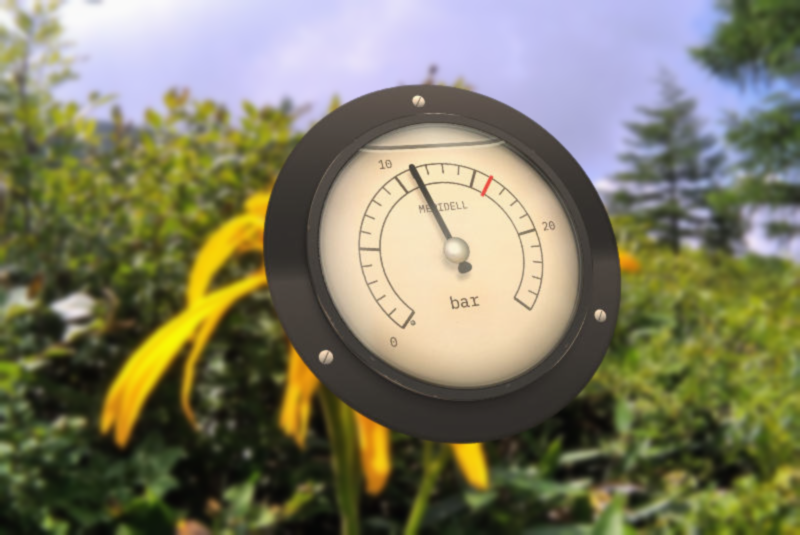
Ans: 11 bar
